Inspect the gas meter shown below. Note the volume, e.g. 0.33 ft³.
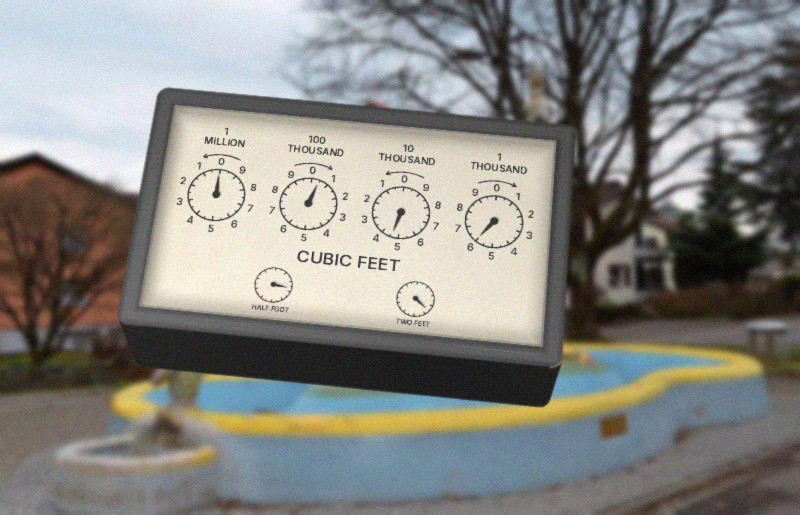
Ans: 4600 ft³
